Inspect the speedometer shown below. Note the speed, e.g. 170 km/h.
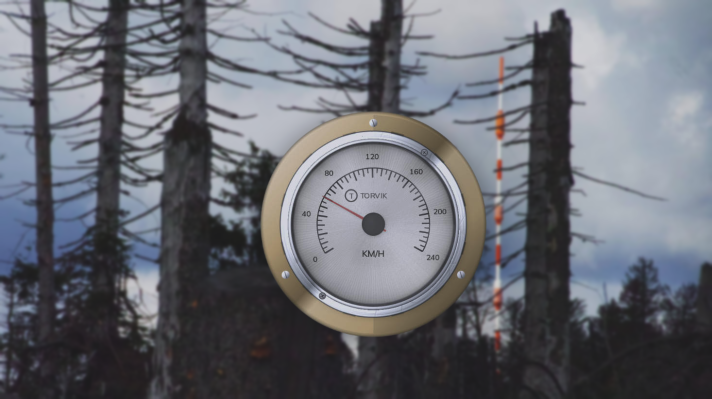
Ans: 60 km/h
